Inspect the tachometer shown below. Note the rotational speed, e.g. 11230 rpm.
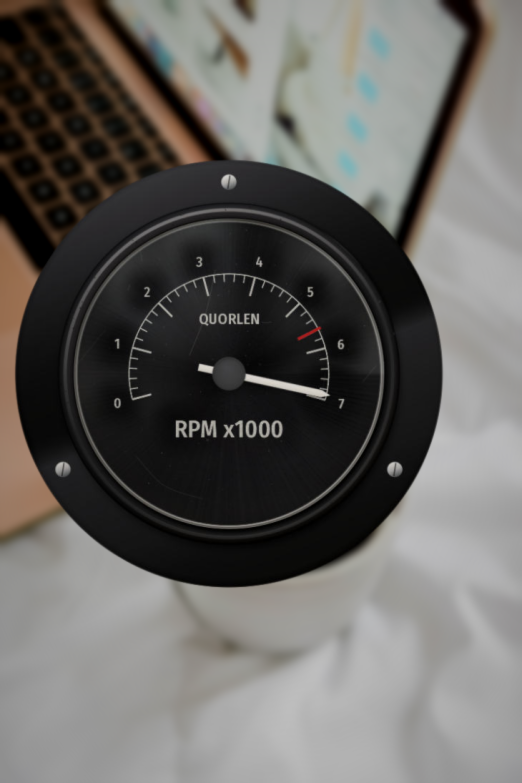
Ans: 6900 rpm
